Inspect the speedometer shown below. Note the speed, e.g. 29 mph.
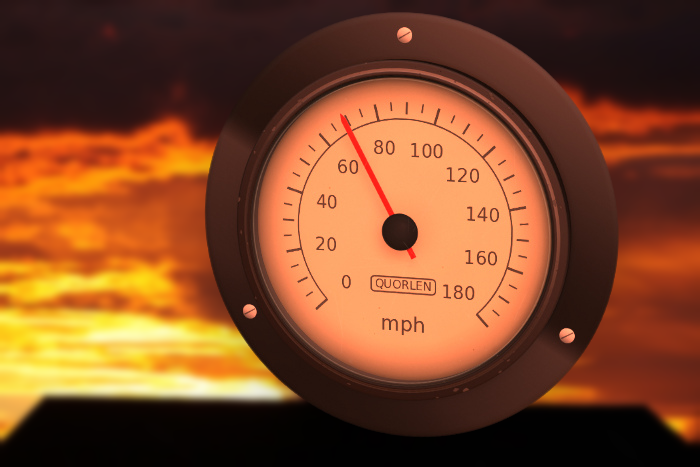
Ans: 70 mph
